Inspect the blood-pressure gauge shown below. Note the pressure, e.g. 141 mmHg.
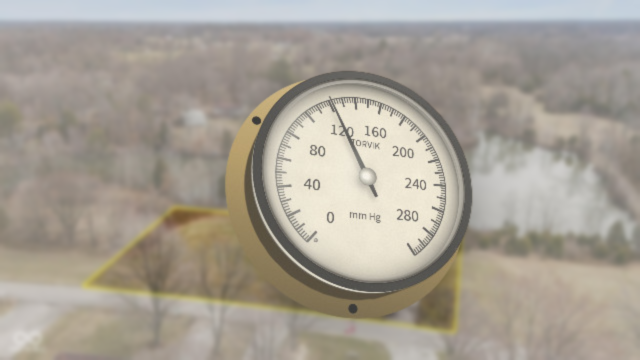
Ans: 120 mmHg
